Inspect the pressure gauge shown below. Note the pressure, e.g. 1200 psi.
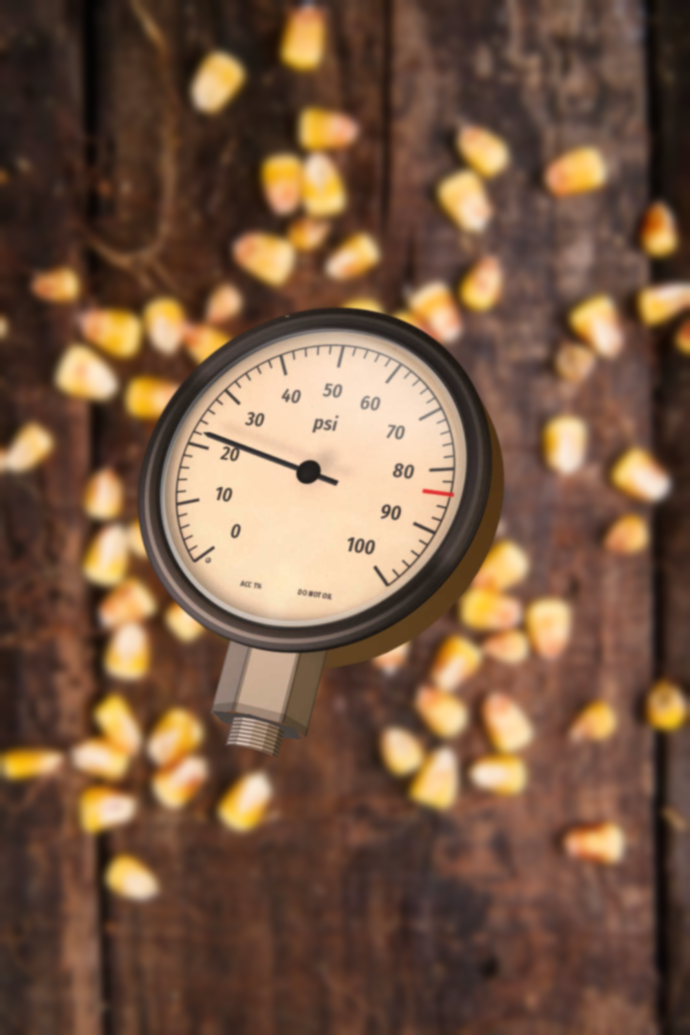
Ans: 22 psi
